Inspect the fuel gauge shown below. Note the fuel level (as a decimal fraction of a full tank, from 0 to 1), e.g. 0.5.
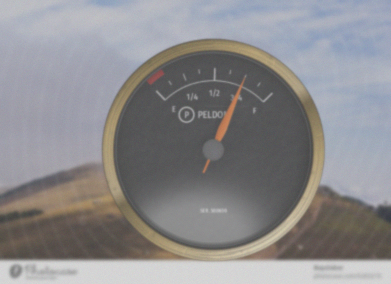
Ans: 0.75
